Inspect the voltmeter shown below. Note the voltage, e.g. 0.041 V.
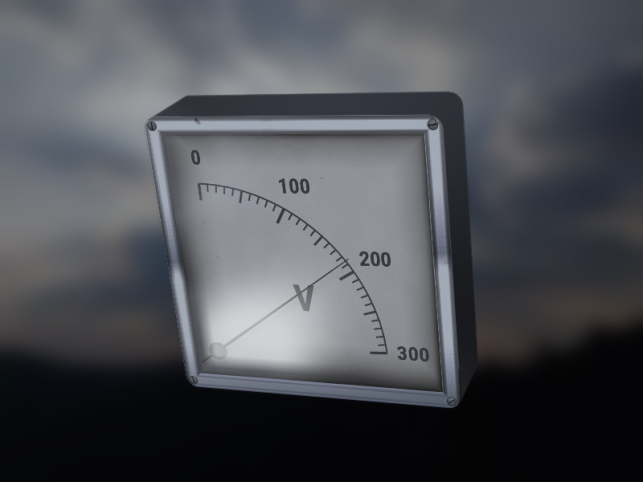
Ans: 185 V
